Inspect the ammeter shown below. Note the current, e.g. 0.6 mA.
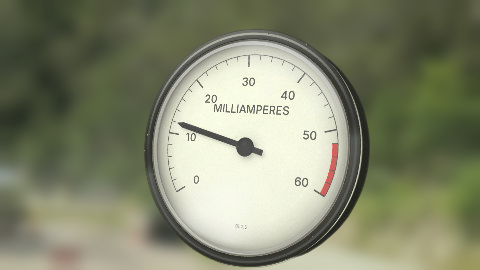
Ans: 12 mA
